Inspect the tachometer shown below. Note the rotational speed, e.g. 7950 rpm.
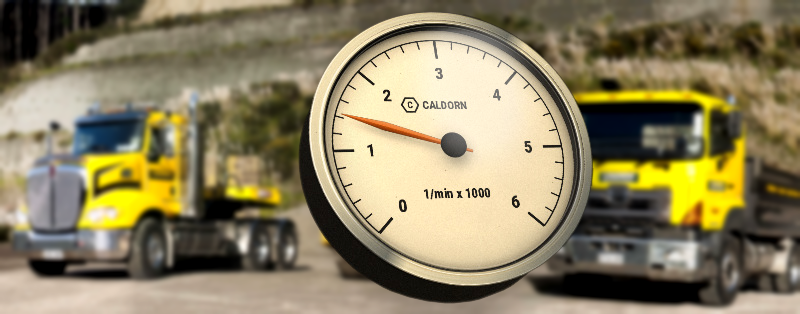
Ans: 1400 rpm
